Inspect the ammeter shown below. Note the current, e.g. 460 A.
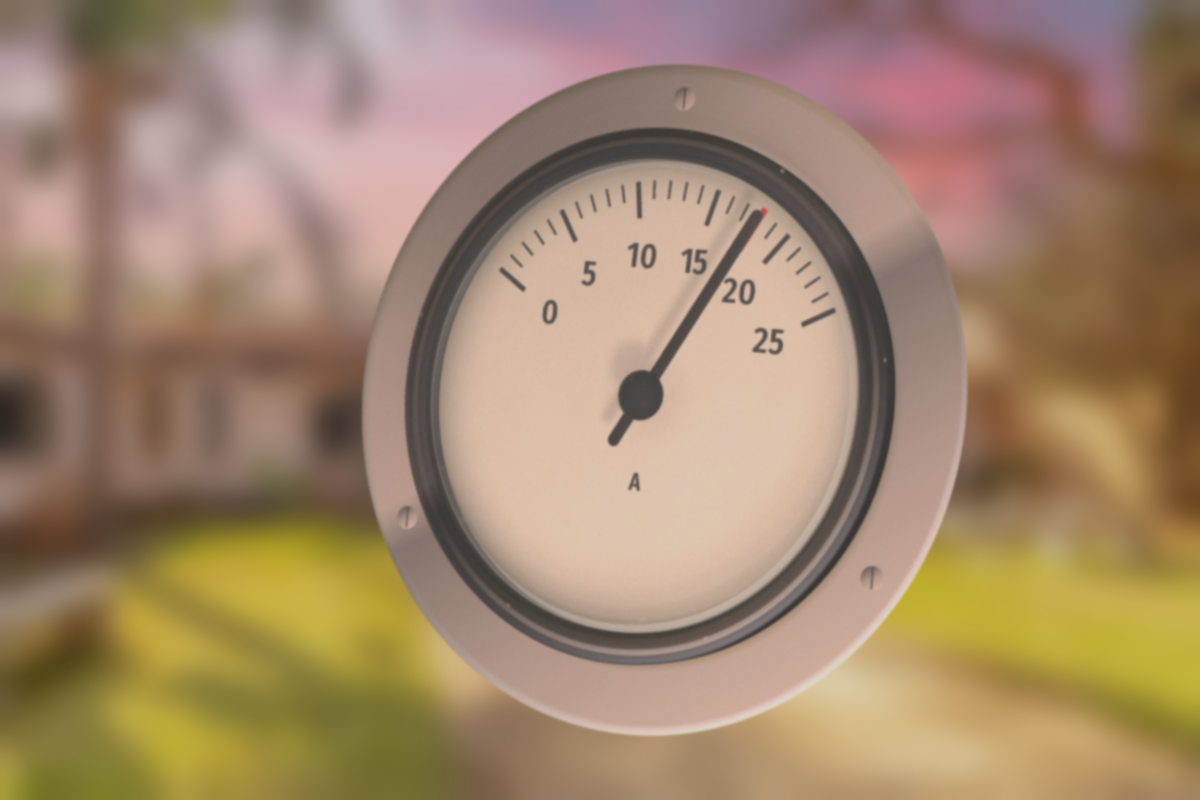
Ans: 18 A
